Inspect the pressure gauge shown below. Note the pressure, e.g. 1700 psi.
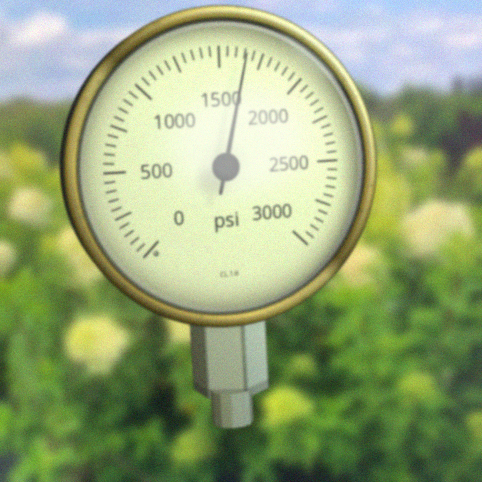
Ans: 1650 psi
